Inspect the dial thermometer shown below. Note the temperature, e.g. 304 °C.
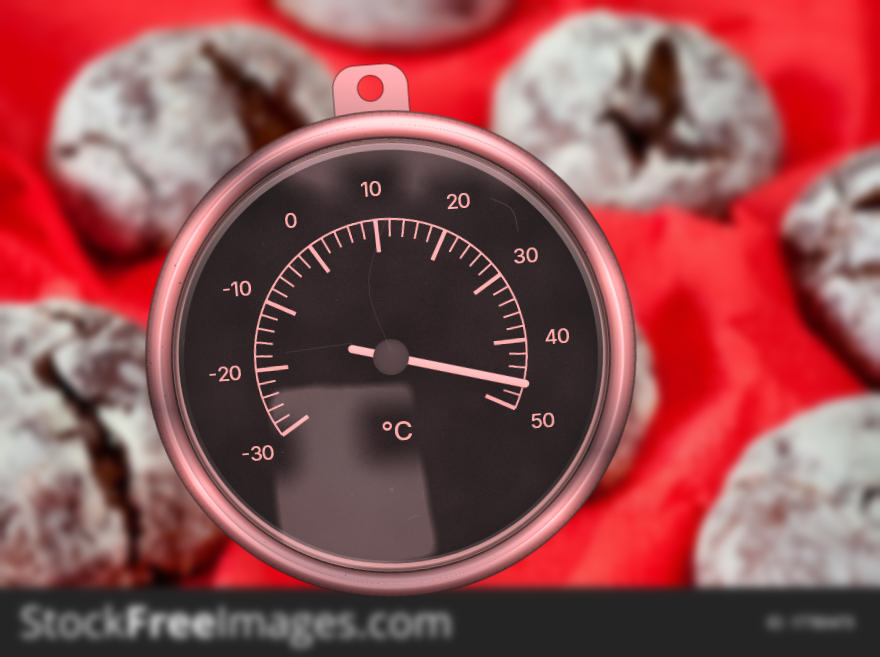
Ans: 46 °C
